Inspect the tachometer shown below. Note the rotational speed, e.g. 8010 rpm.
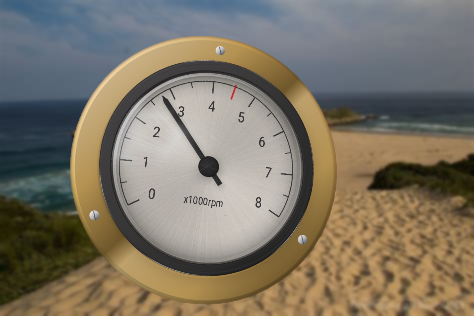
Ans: 2750 rpm
